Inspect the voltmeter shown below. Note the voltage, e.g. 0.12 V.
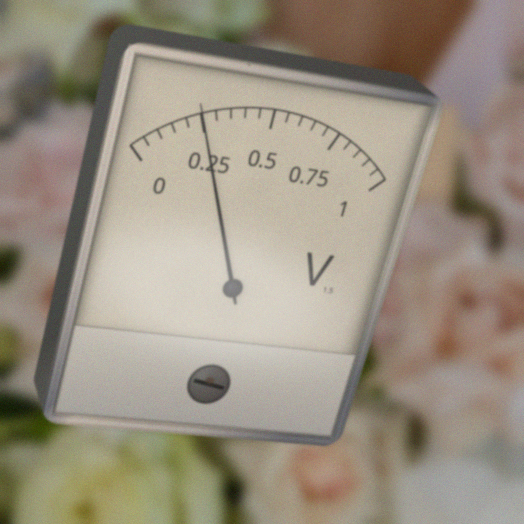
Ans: 0.25 V
